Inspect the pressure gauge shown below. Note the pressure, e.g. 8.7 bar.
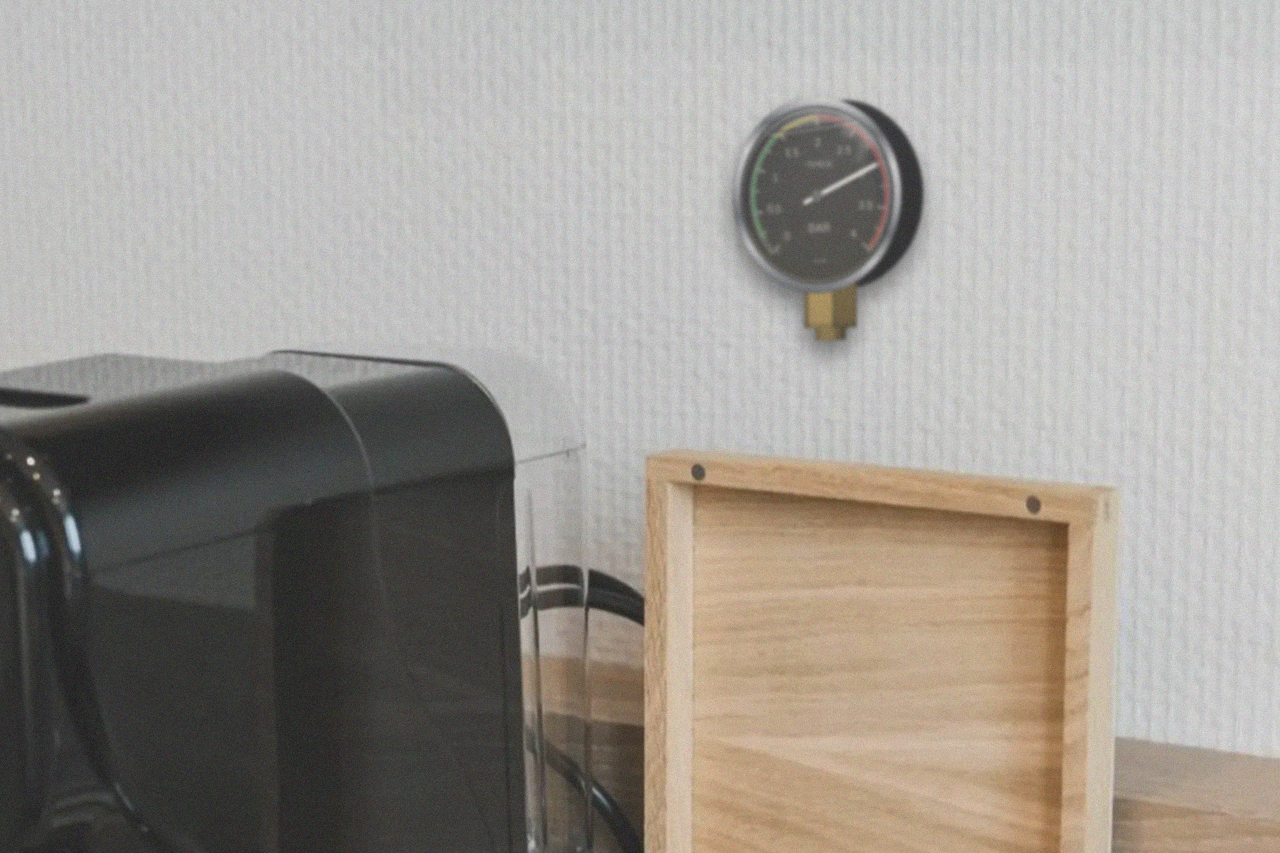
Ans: 3 bar
